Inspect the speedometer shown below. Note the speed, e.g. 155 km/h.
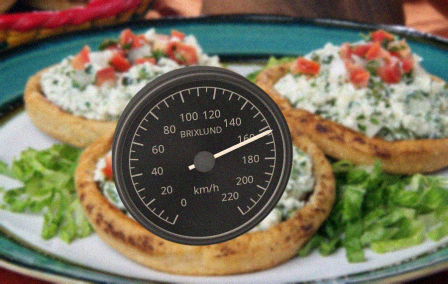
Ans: 162.5 km/h
